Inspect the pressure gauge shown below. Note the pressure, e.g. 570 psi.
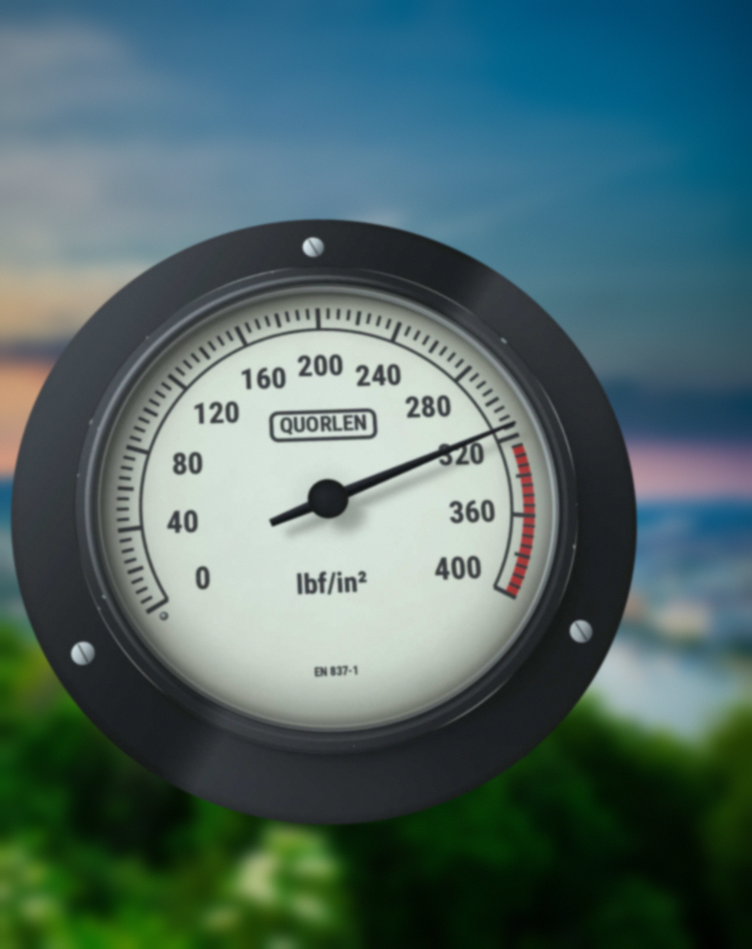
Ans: 315 psi
